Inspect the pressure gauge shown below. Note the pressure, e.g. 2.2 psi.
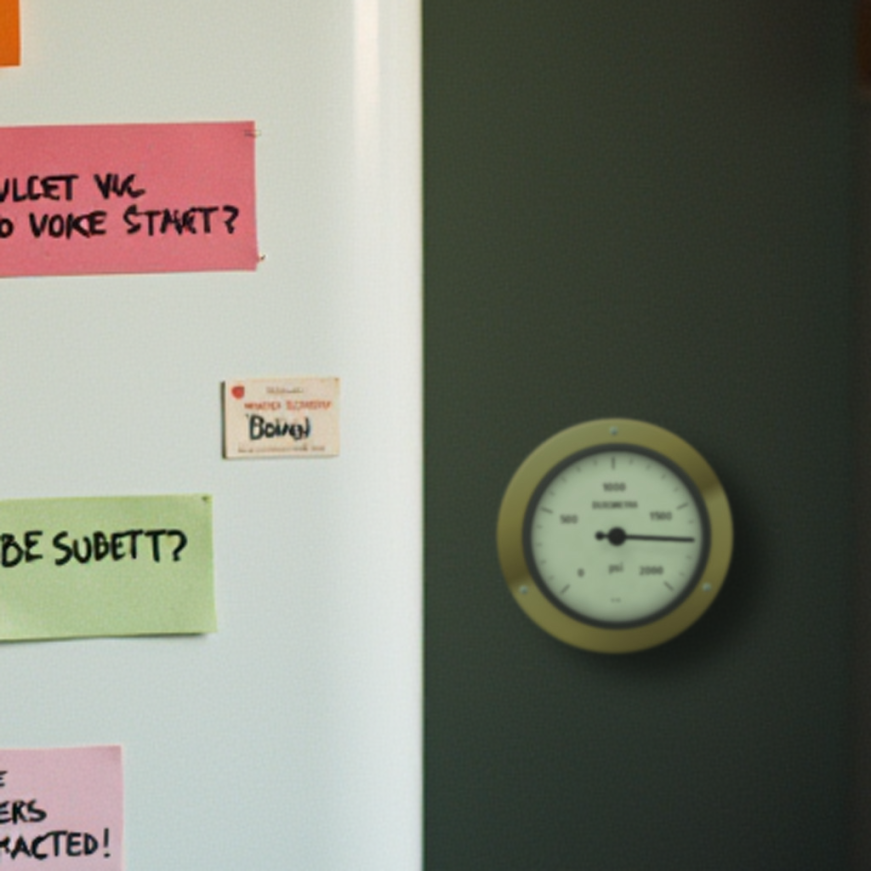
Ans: 1700 psi
